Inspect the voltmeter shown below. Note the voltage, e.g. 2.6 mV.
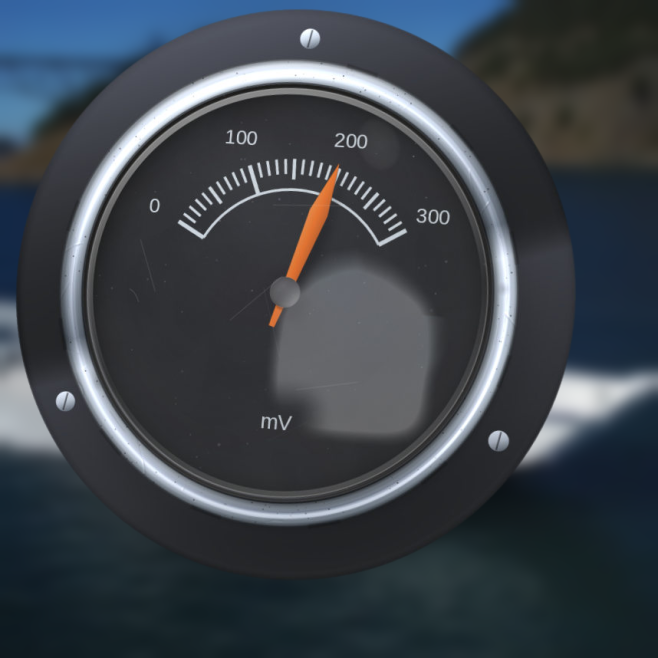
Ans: 200 mV
